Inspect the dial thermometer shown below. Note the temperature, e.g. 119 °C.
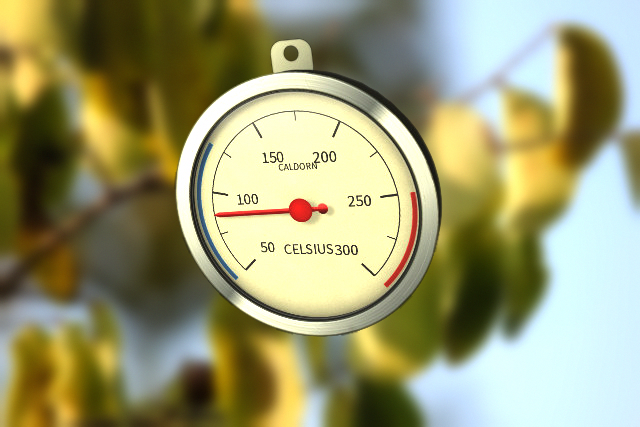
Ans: 87.5 °C
